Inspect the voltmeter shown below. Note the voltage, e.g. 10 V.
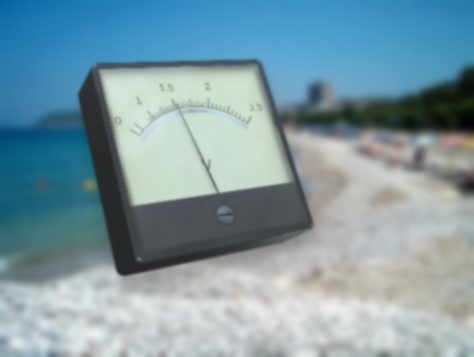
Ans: 1.5 V
